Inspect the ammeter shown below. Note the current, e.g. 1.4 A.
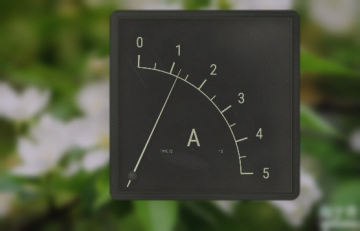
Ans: 1.25 A
